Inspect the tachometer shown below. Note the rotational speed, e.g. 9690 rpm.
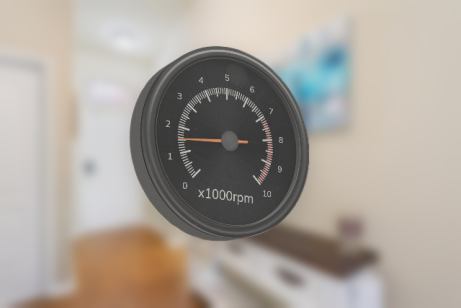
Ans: 1500 rpm
